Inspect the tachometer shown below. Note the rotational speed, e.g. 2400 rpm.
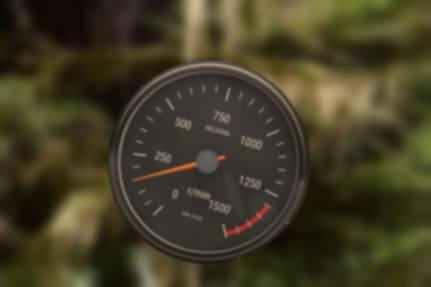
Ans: 150 rpm
